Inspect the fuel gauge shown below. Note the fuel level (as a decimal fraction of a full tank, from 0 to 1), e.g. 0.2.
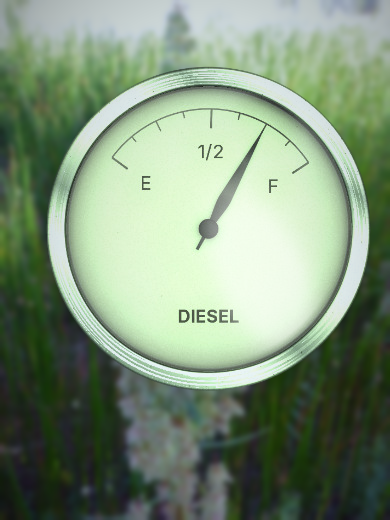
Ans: 0.75
